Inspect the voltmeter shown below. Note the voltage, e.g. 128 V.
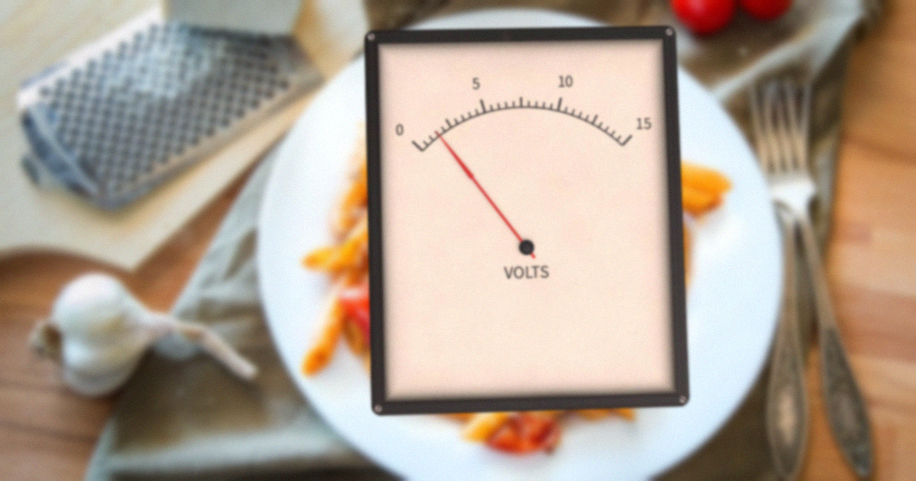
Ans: 1.5 V
